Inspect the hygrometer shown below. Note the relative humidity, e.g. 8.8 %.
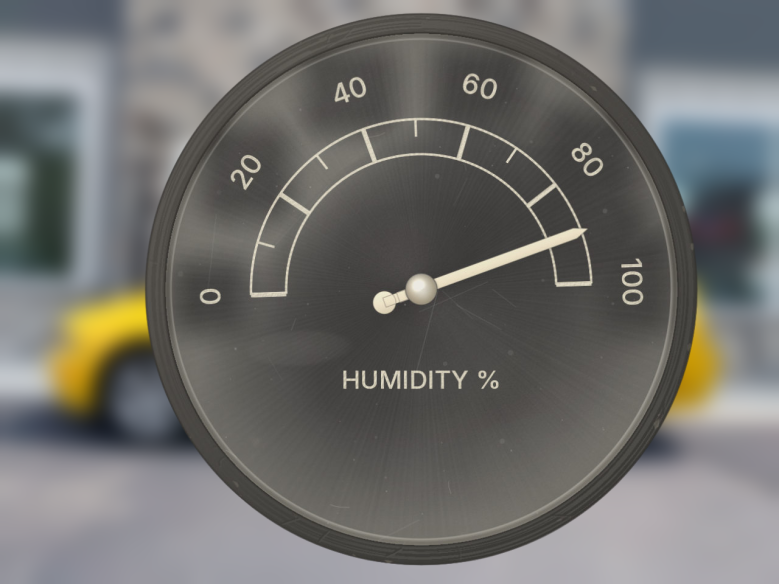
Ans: 90 %
